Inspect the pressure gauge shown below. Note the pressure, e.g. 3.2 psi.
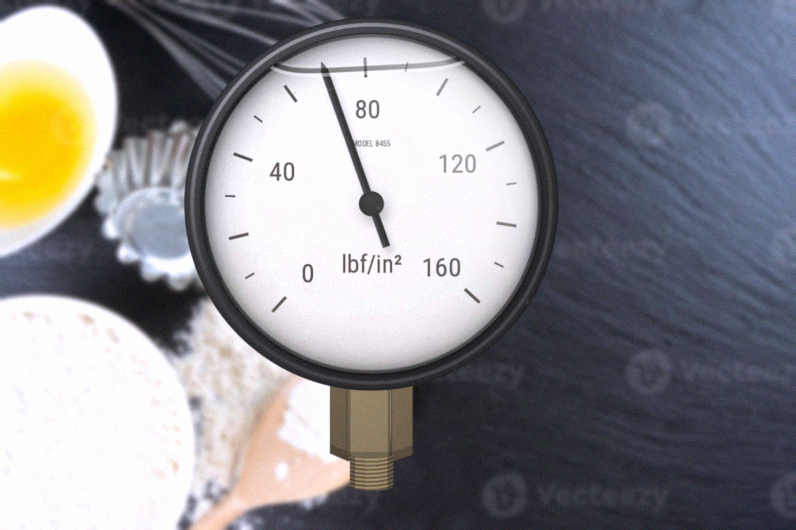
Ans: 70 psi
